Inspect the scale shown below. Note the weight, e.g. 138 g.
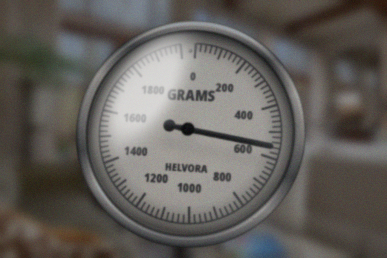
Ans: 560 g
